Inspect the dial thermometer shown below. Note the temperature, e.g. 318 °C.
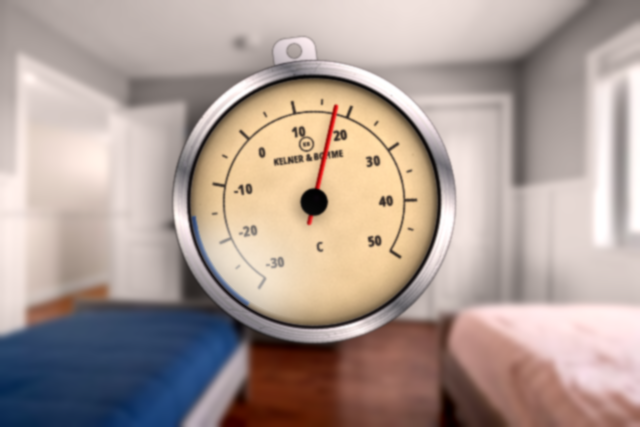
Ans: 17.5 °C
